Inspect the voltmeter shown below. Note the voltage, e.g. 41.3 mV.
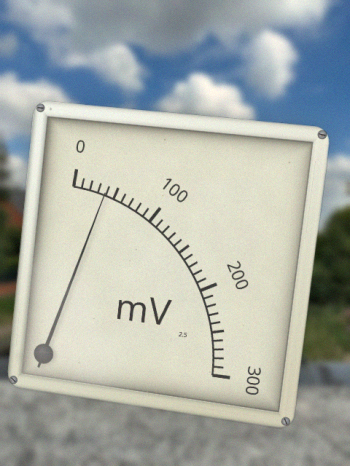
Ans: 40 mV
